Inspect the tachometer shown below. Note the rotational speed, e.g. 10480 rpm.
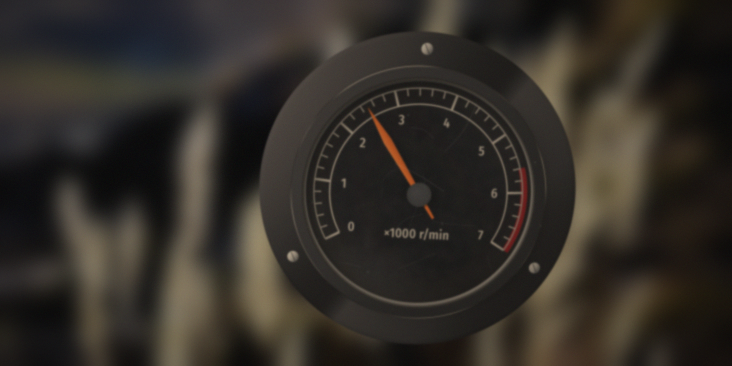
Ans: 2500 rpm
